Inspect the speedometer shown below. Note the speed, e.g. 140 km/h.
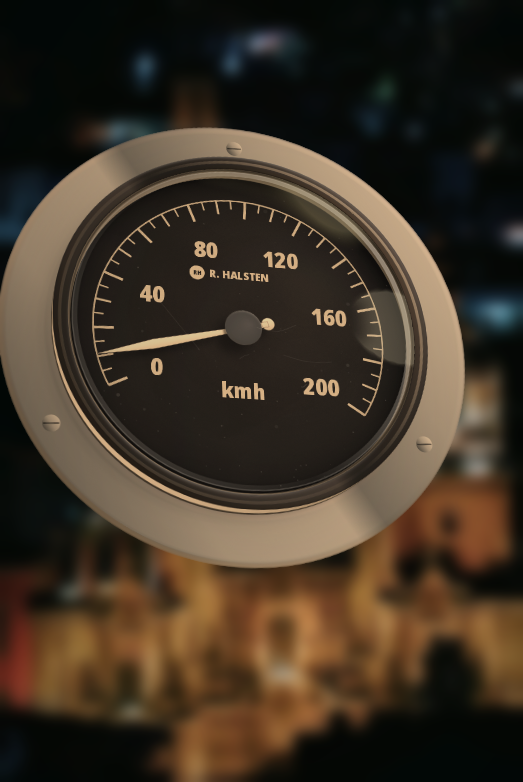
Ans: 10 km/h
